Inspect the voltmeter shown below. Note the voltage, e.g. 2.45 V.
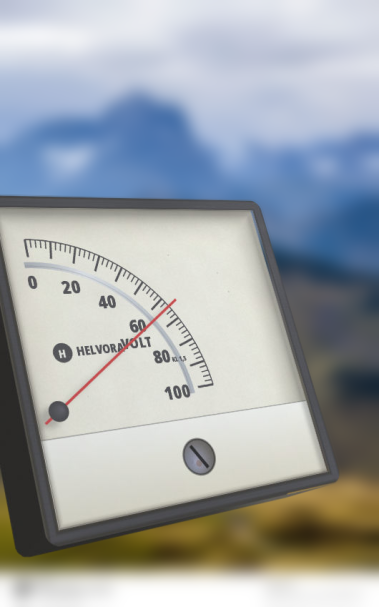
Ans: 64 V
